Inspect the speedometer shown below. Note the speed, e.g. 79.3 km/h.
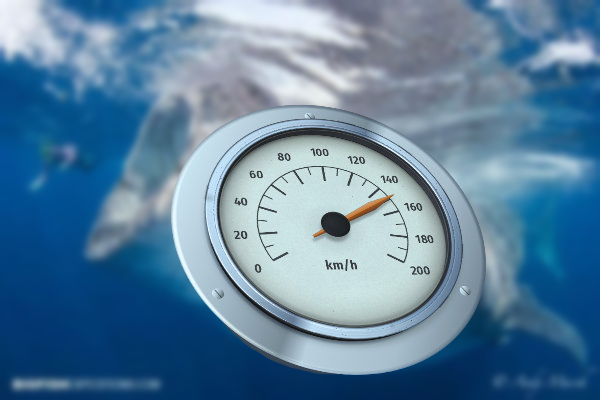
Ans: 150 km/h
